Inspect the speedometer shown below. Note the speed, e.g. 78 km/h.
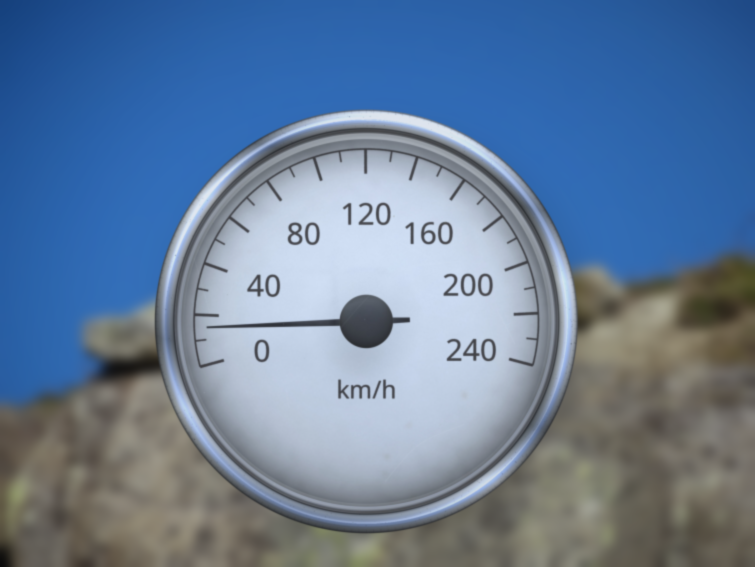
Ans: 15 km/h
